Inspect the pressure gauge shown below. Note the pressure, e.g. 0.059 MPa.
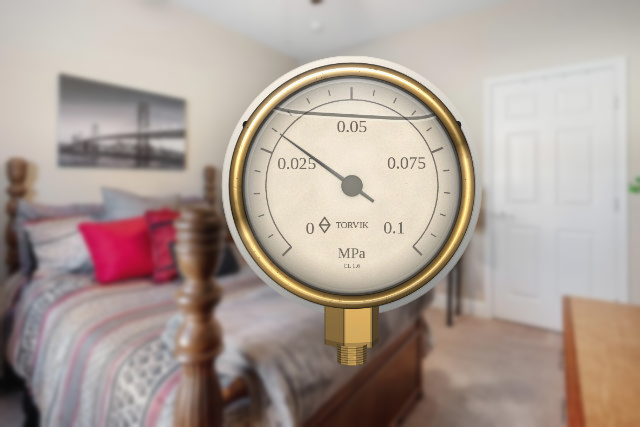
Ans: 0.03 MPa
